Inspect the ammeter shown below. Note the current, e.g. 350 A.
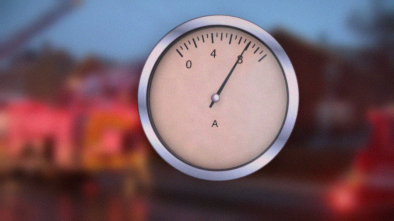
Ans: 8 A
